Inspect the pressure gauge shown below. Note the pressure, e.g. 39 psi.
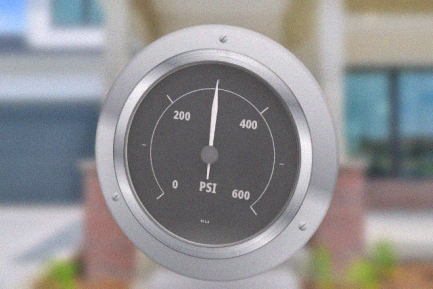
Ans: 300 psi
